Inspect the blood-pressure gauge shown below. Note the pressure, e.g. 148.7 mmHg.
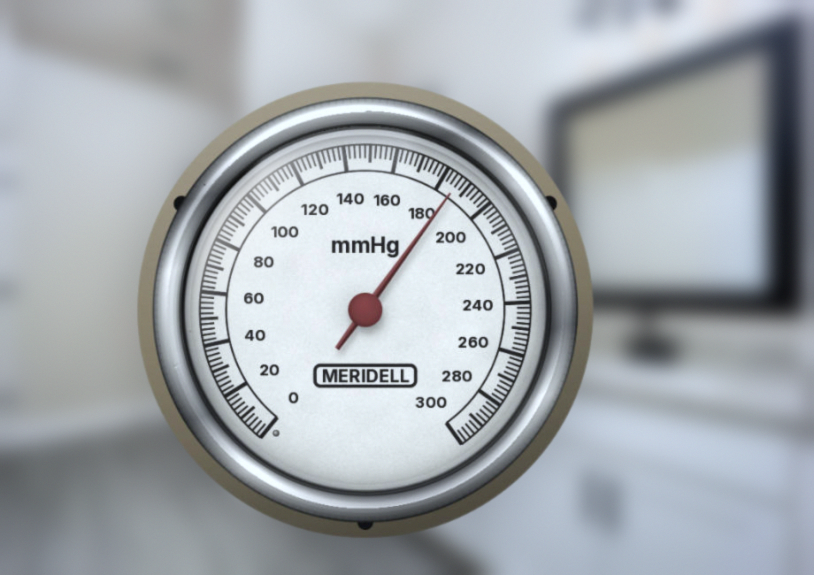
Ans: 186 mmHg
